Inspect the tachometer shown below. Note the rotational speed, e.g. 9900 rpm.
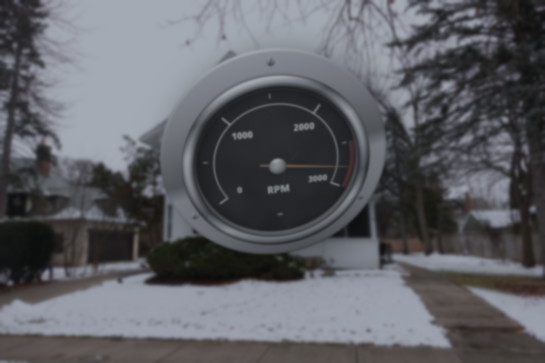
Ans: 2750 rpm
